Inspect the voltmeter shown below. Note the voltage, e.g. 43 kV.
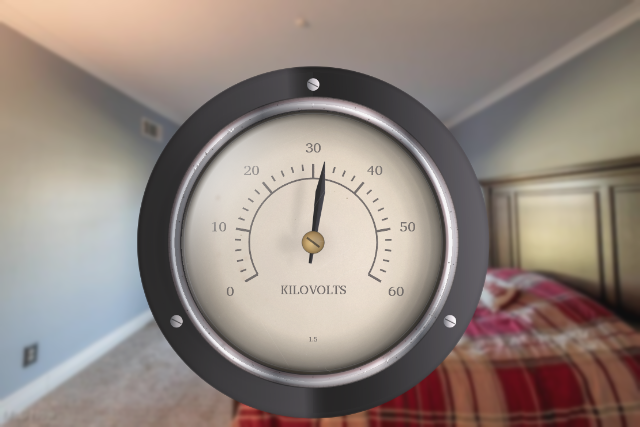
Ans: 32 kV
